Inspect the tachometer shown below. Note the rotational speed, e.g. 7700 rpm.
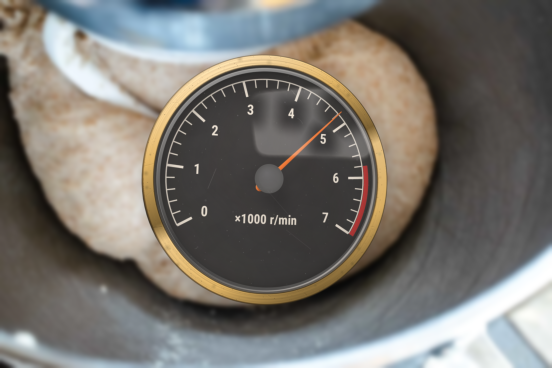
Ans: 4800 rpm
